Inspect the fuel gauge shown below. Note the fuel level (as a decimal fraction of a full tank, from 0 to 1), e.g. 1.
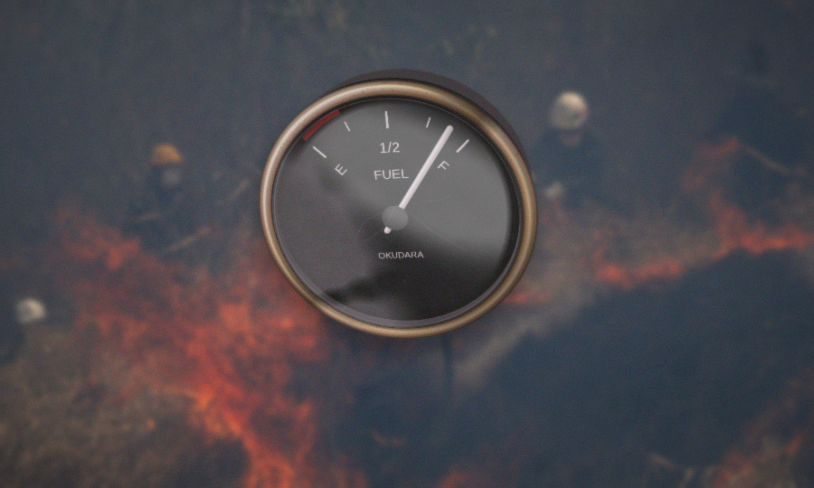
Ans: 0.875
